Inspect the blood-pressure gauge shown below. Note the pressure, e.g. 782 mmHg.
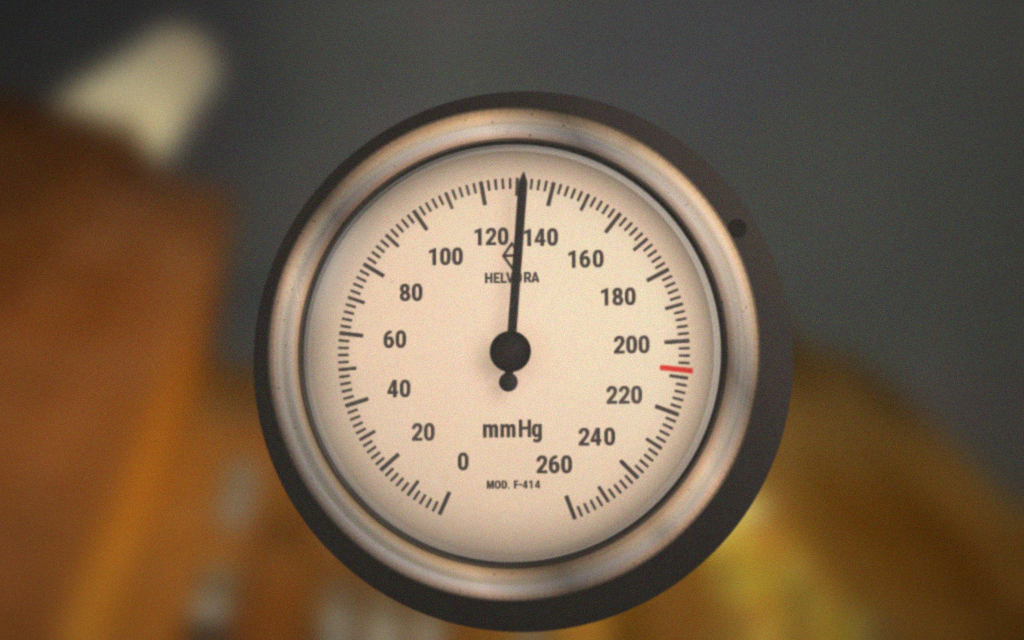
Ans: 132 mmHg
